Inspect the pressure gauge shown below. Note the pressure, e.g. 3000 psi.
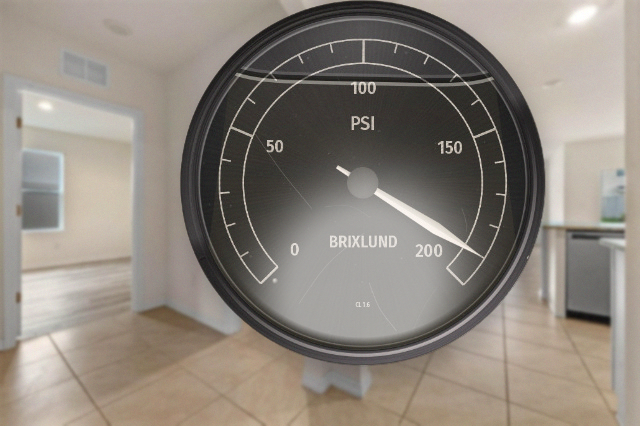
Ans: 190 psi
